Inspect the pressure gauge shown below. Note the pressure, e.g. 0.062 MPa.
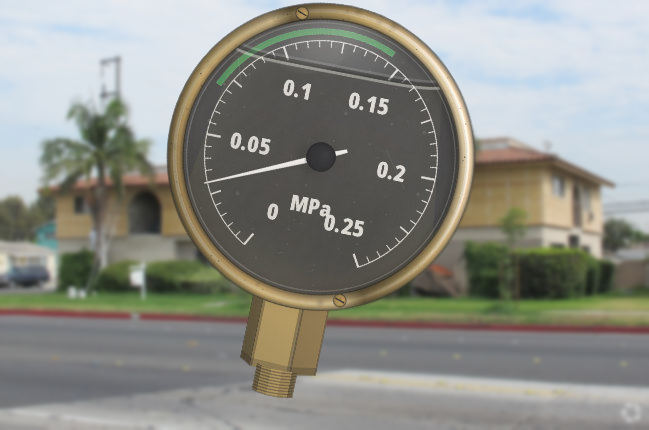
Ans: 0.03 MPa
